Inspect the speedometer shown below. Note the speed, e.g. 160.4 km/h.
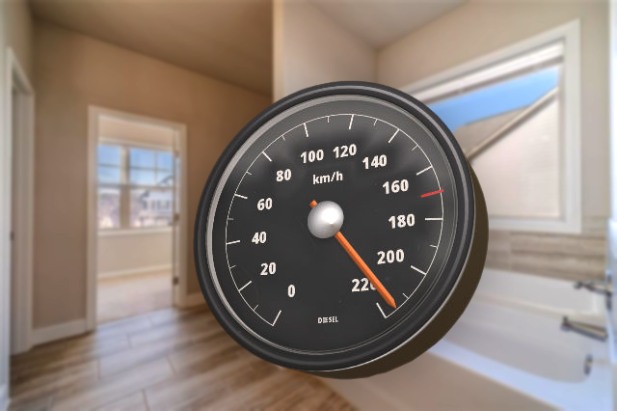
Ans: 215 km/h
